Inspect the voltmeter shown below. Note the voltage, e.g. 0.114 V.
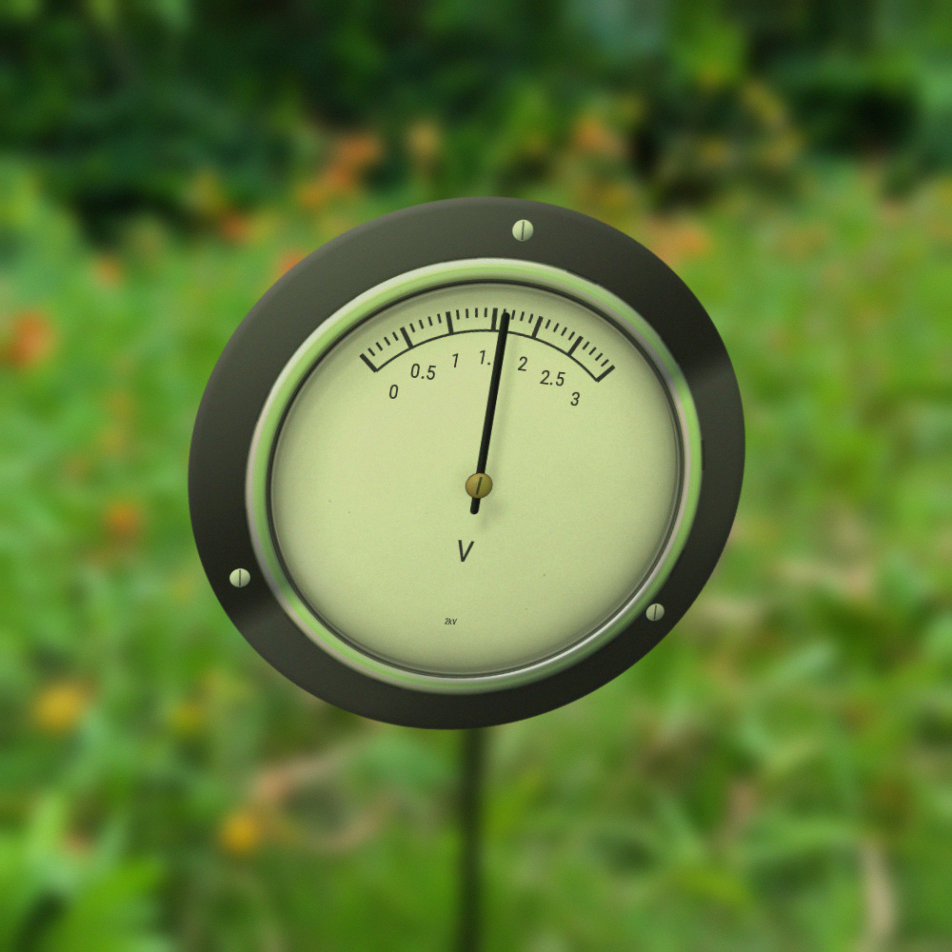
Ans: 1.6 V
